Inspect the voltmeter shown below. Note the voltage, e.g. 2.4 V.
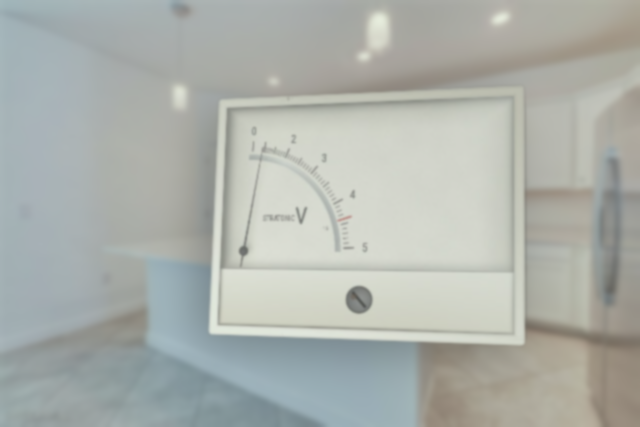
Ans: 1 V
